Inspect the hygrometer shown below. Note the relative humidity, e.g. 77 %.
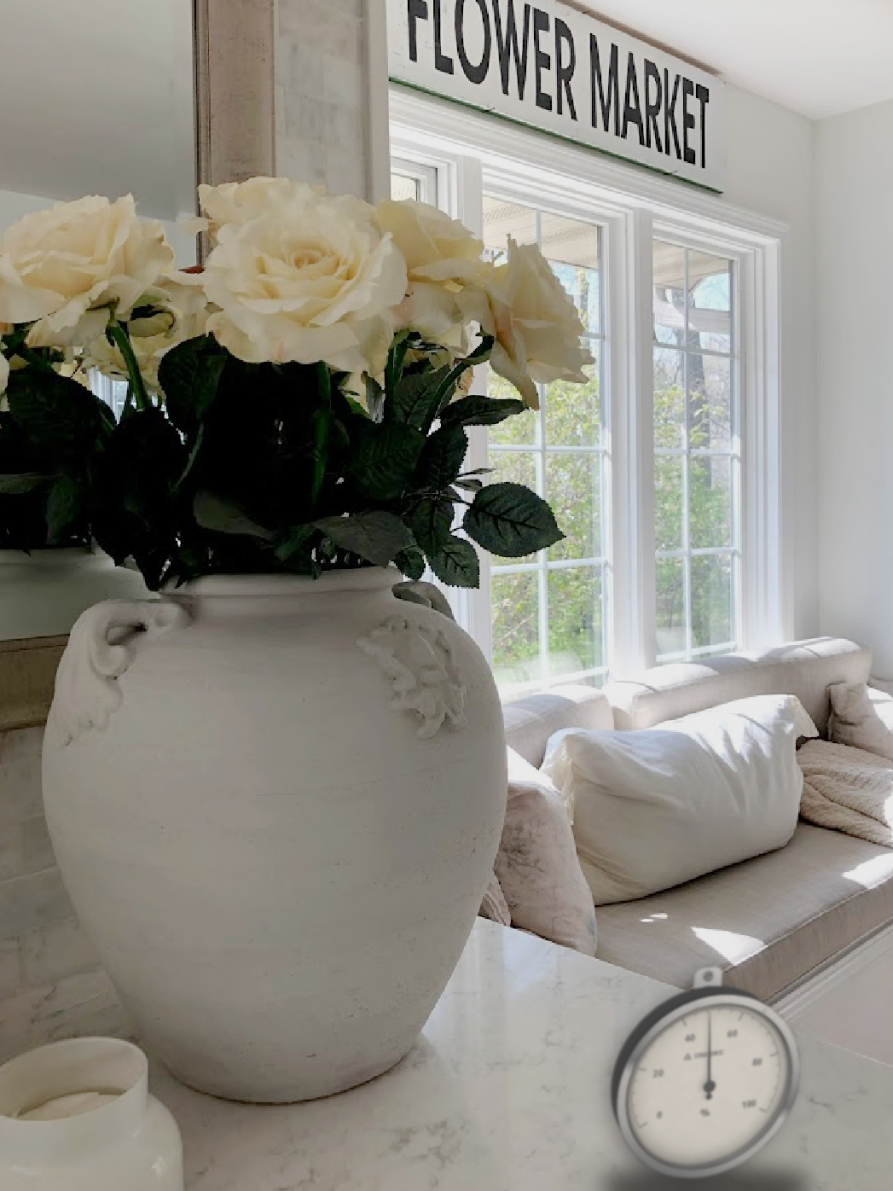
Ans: 48 %
